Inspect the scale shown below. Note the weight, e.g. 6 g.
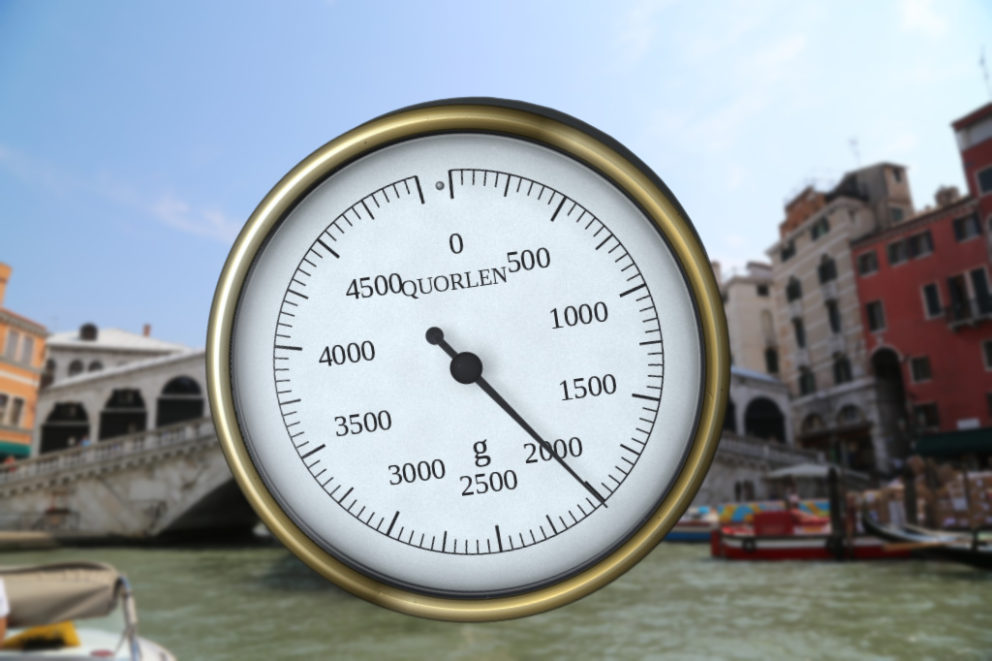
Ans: 2000 g
